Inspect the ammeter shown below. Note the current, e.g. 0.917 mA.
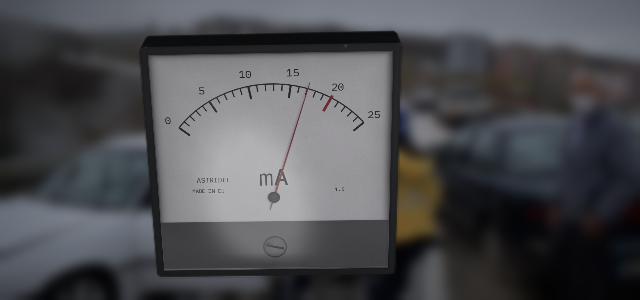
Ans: 17 mA
